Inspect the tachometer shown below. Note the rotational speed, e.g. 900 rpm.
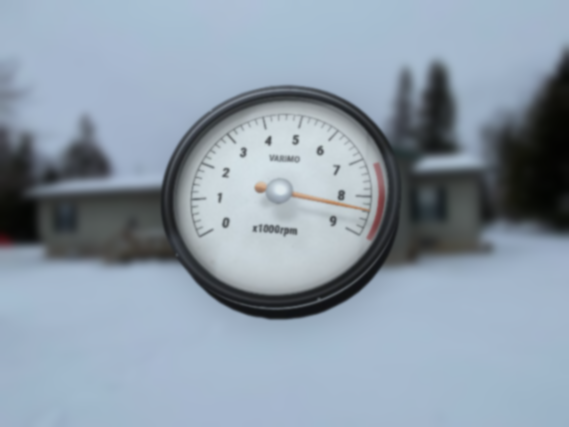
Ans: 8400 rpm
